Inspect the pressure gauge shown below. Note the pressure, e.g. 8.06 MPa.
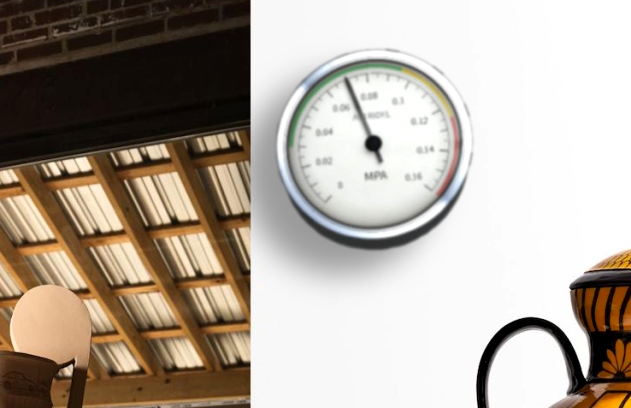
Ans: 0.07 MPa
